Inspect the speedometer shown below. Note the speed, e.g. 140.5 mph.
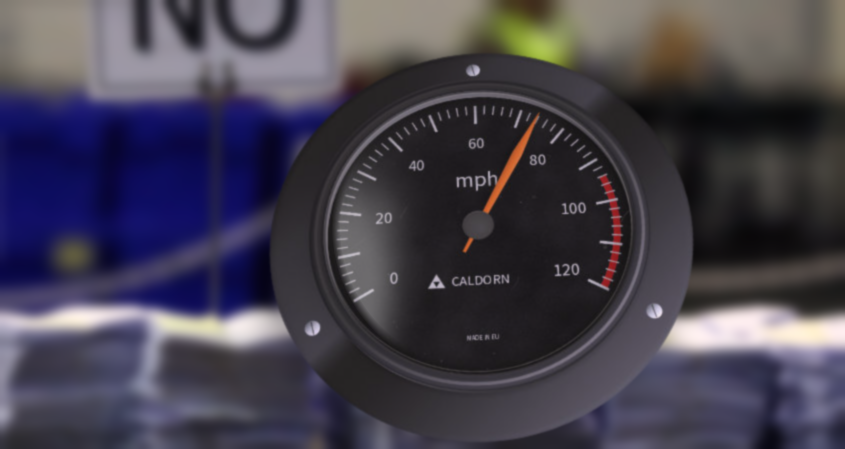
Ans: 74 mph
